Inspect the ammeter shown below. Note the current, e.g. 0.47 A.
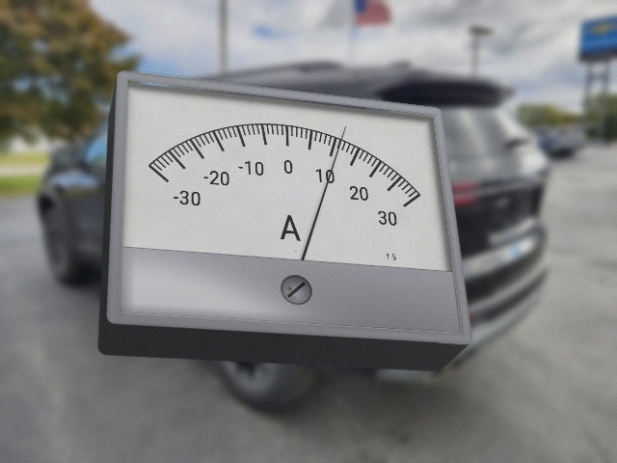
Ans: 11 A
